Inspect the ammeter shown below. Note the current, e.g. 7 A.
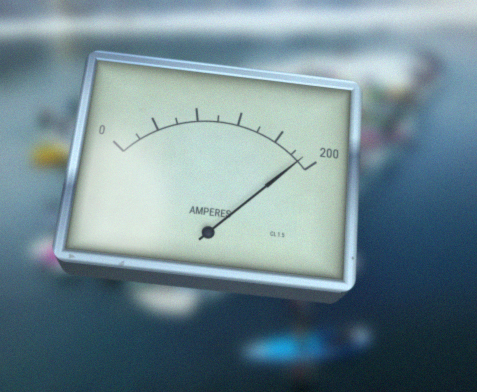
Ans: 190 A
